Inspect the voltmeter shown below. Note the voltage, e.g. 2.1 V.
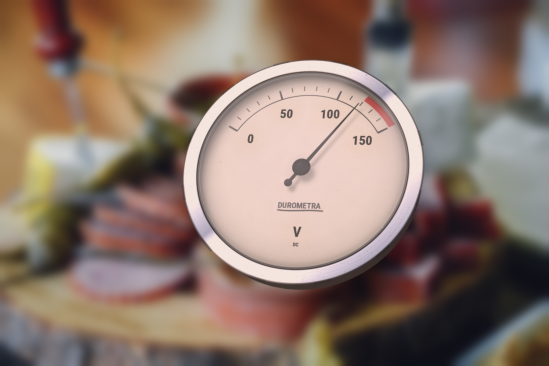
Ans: 120 V
